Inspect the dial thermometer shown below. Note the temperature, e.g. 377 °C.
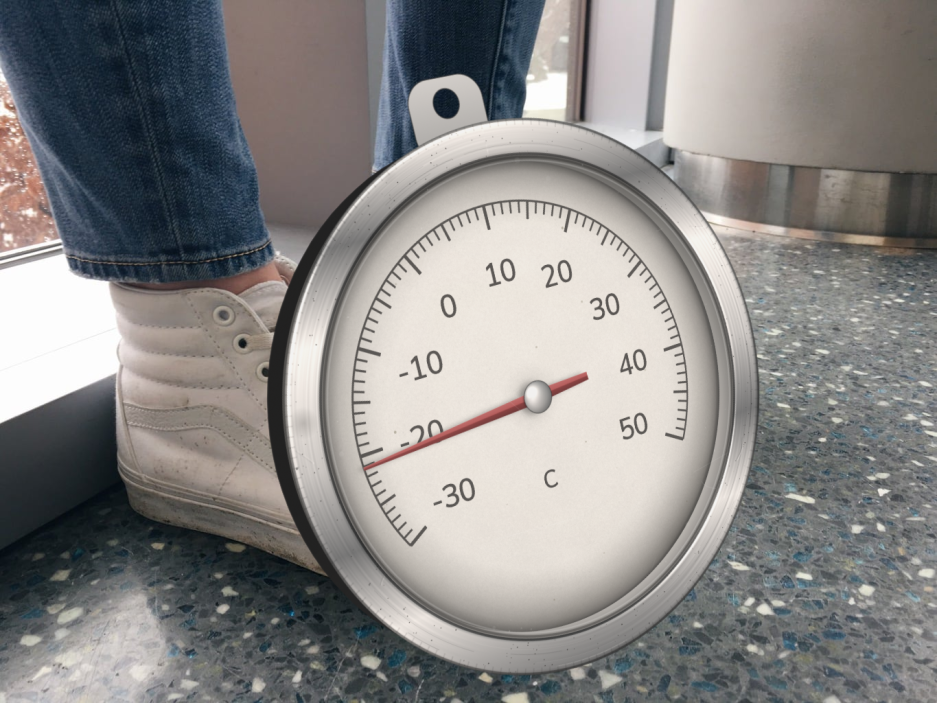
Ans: -21 °C
